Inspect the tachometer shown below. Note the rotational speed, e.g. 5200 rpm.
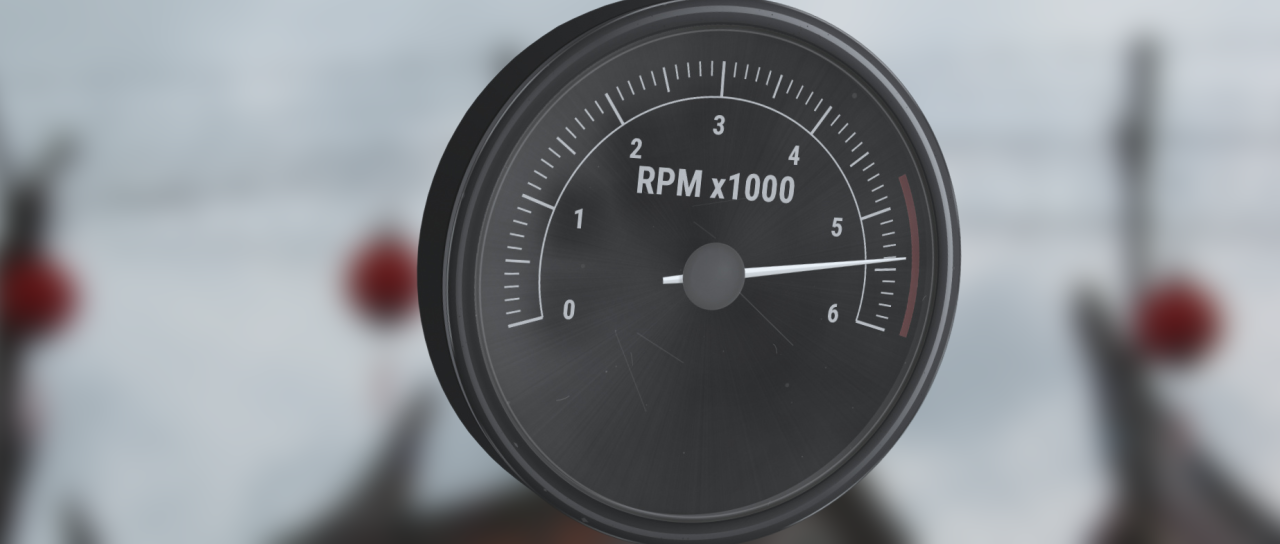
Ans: 5400 rpm
